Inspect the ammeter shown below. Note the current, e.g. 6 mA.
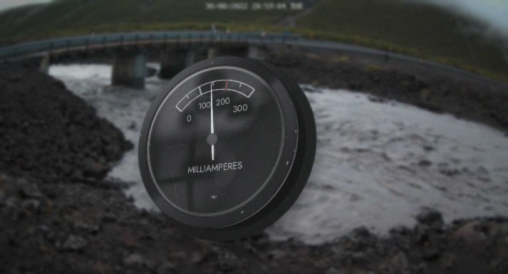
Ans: 150 mA
